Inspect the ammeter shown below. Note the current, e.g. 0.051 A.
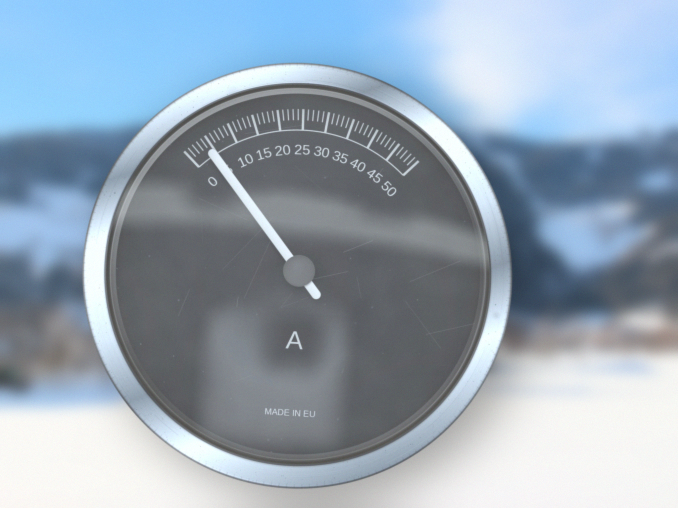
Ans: 4 A
